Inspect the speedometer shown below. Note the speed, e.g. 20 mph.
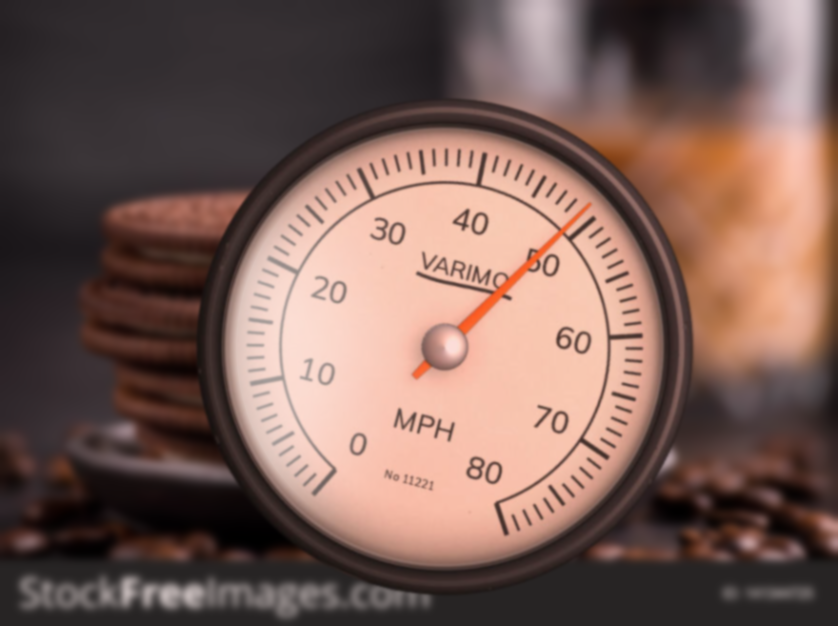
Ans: 49 mph
